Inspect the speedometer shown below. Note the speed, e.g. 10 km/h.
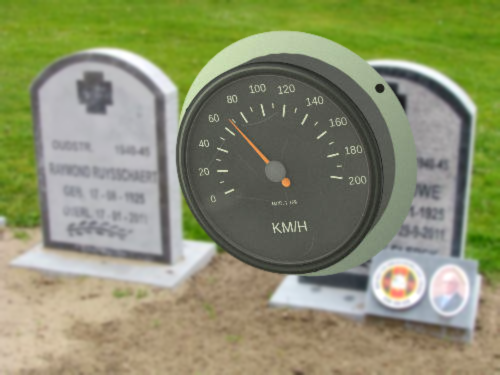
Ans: 70 km/h
